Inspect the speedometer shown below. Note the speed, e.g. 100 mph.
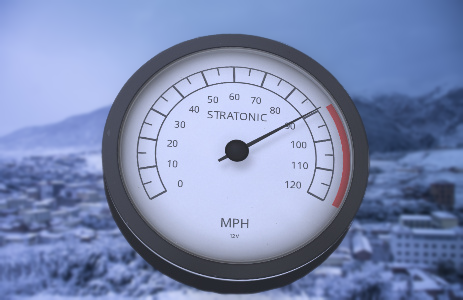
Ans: 90 mph
